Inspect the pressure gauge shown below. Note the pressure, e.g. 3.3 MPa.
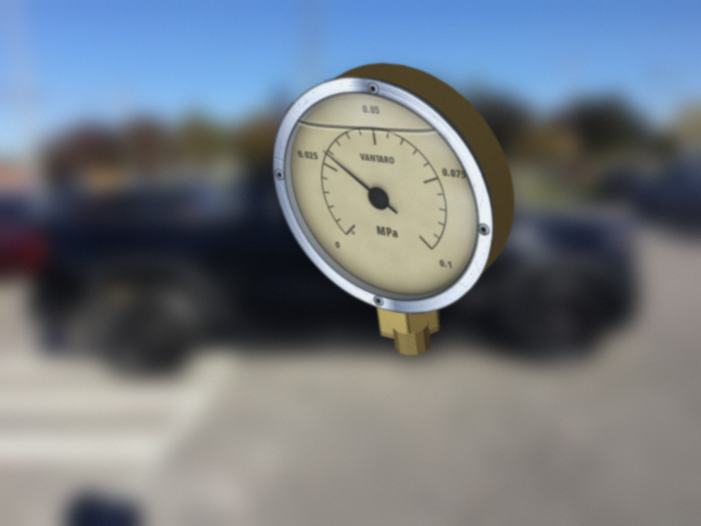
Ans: 0.03 MPa
